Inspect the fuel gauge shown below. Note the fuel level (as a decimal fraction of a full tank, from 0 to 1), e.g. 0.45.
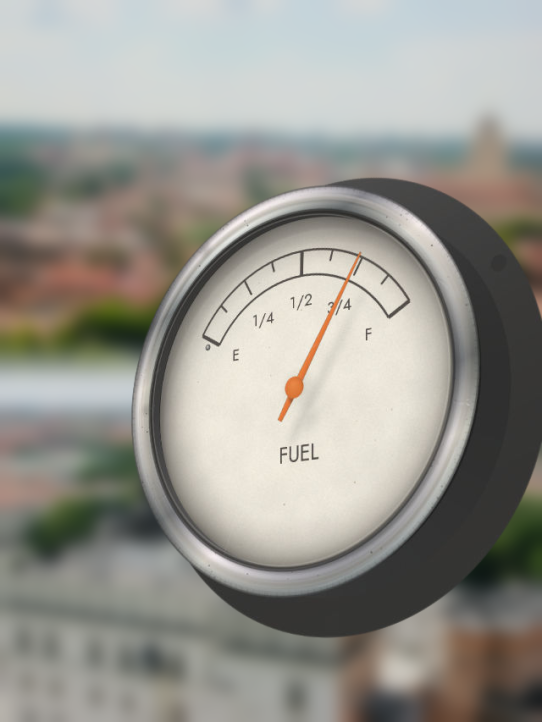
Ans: 0.75
